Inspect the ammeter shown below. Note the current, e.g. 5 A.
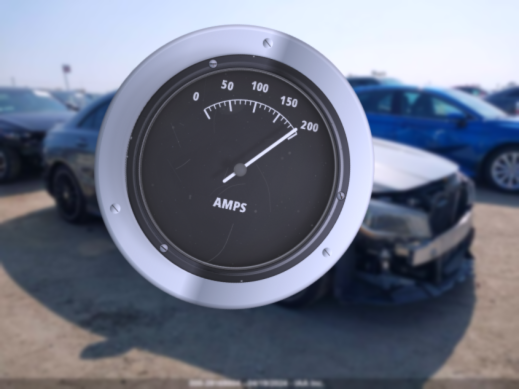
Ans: 190 A
